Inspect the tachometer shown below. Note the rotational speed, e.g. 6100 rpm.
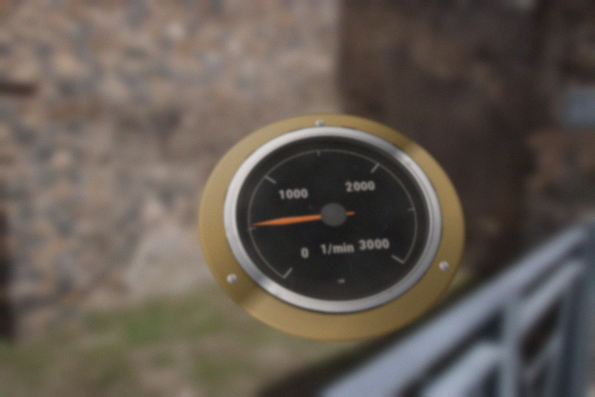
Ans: 500 rpm
